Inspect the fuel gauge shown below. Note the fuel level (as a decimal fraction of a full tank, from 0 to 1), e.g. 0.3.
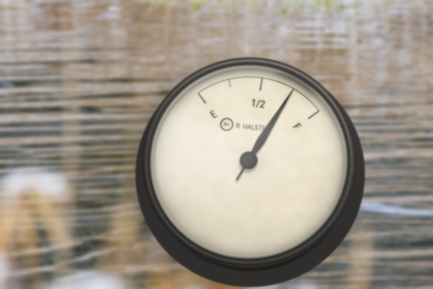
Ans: 0.75
